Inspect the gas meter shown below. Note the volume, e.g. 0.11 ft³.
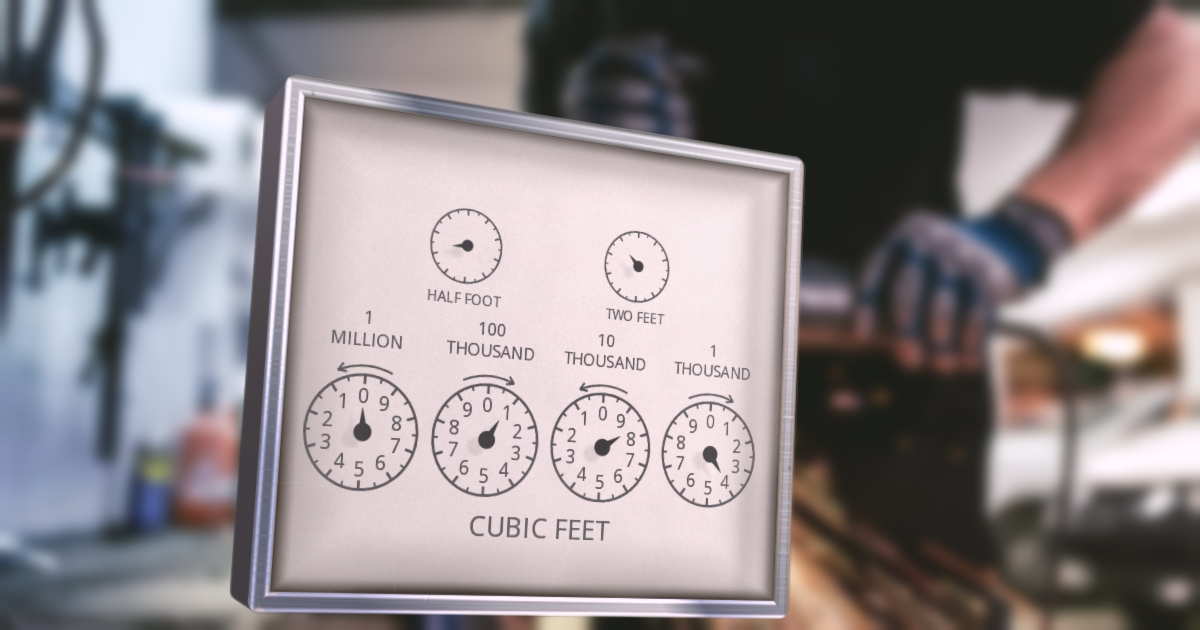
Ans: 8400 ft³
